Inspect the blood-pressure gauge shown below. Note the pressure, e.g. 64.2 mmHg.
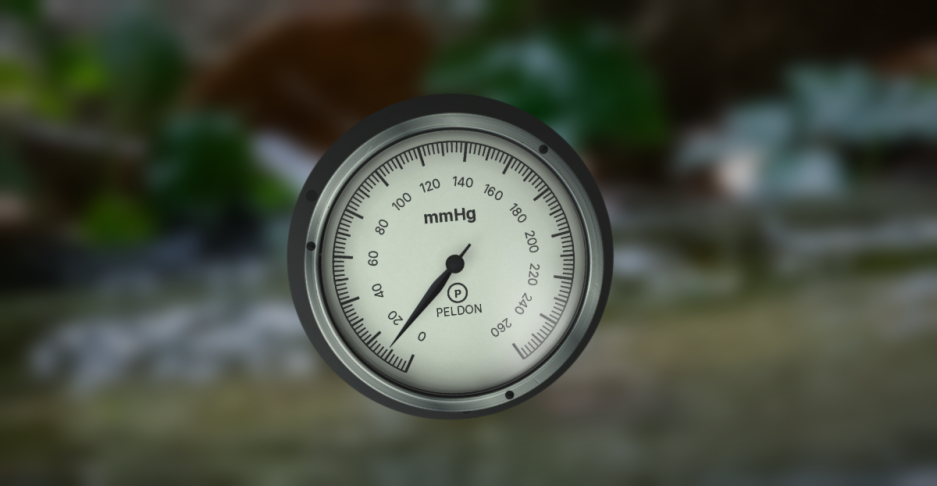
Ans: 12 mmHg
